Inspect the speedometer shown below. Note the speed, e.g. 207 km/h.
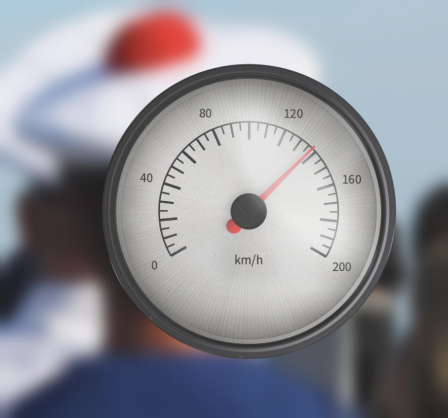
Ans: 137.5 km/h
